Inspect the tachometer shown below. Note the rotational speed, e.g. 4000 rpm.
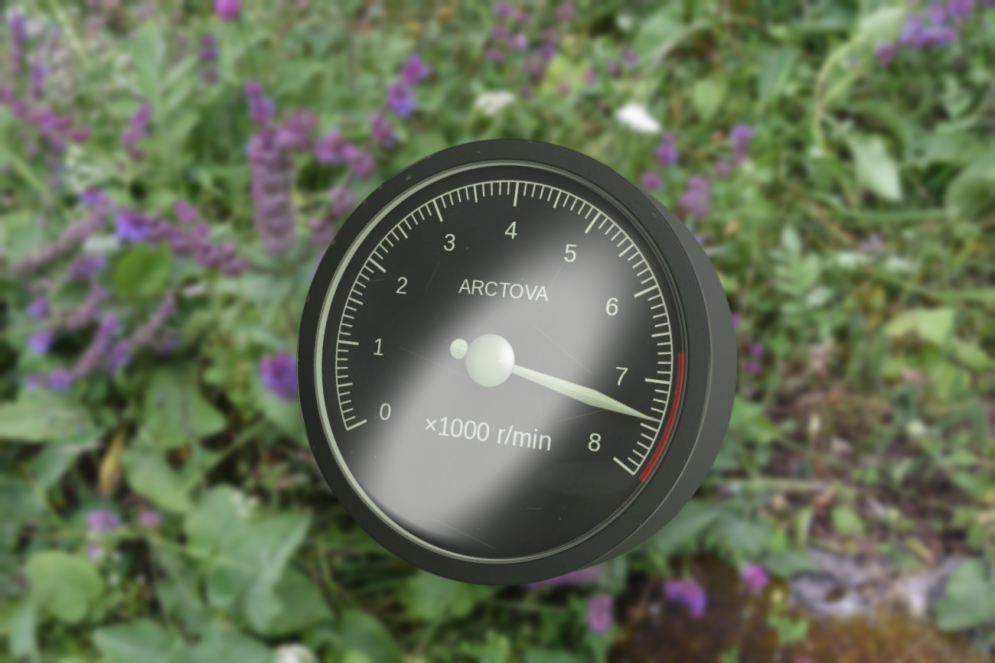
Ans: 7400 rpm
